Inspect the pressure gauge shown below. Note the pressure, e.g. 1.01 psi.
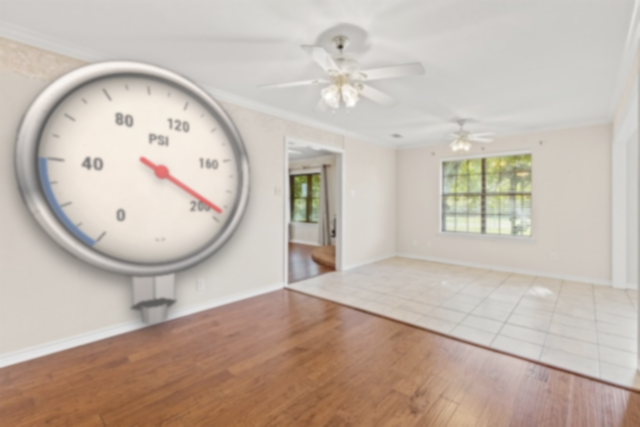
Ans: 195 psi
